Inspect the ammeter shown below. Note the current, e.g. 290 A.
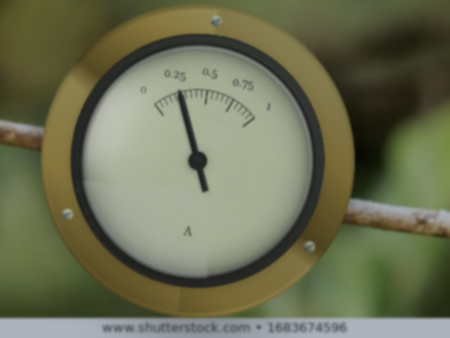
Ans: 0.25 A
